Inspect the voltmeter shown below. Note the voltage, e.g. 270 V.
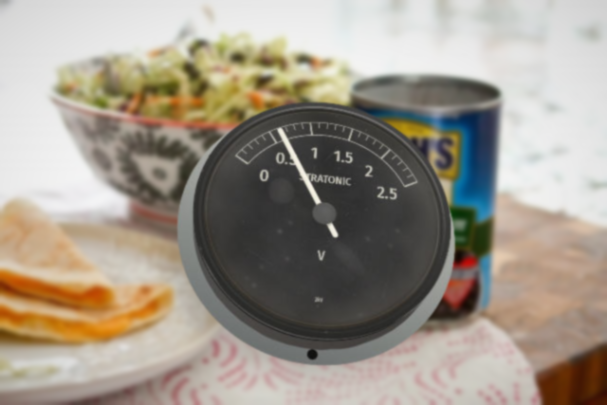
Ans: 0.6 V
